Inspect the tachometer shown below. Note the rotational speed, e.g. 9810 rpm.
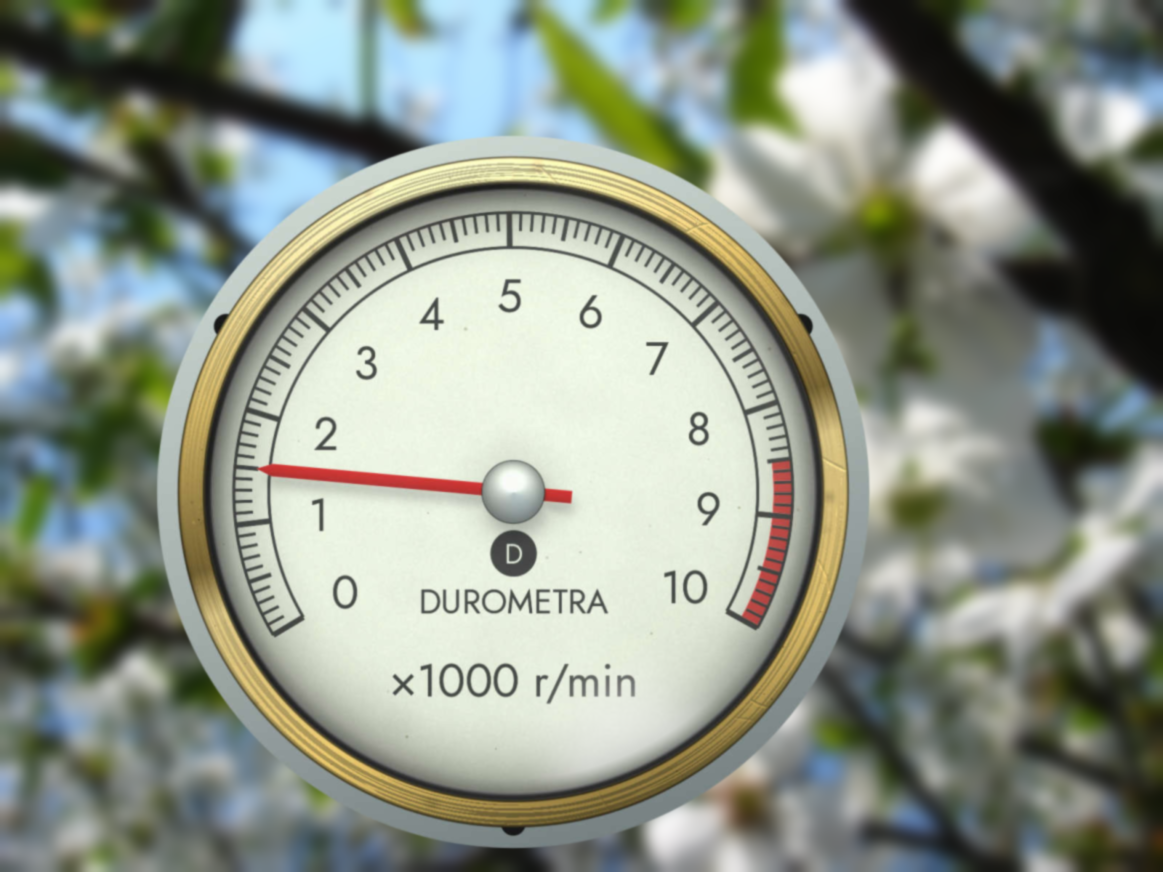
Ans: 1500 rpm
